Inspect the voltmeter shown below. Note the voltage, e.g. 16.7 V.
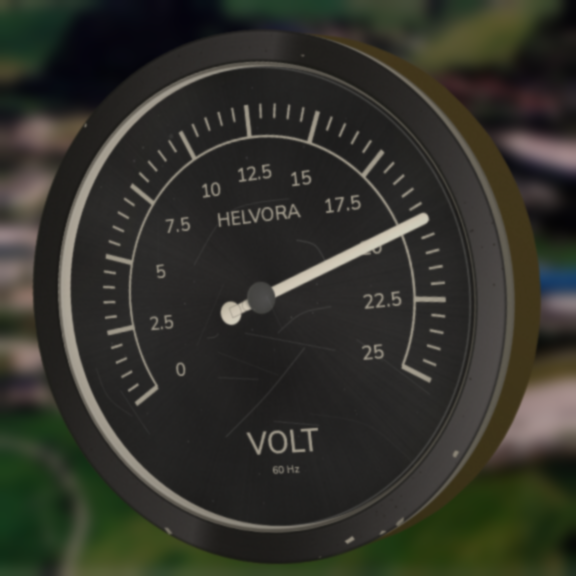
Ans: 20 V
